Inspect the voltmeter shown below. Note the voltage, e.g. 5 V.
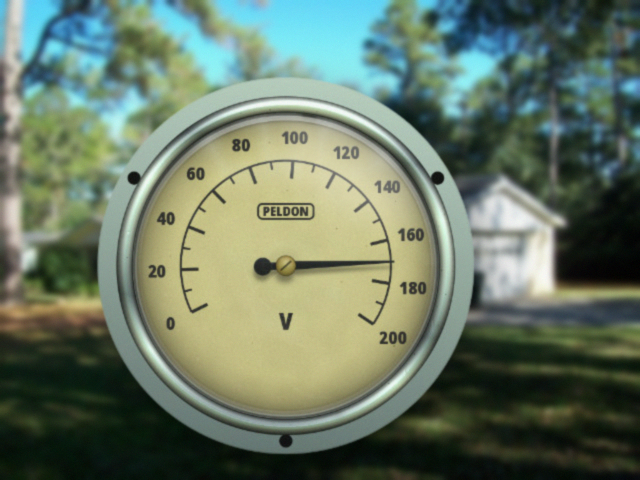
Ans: 170 V
